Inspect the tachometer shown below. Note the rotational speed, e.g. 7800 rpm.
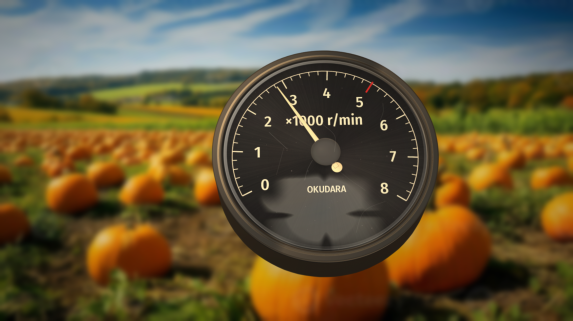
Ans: 2800 rpm
